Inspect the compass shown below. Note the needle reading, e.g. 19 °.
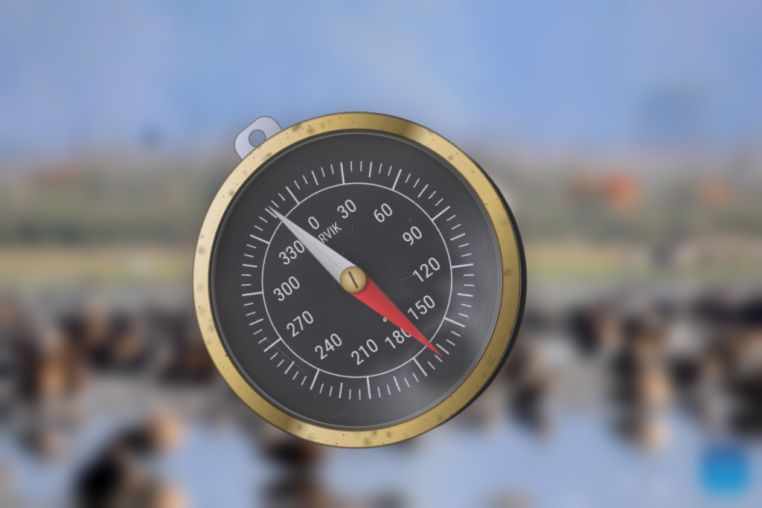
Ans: 167.5 °
